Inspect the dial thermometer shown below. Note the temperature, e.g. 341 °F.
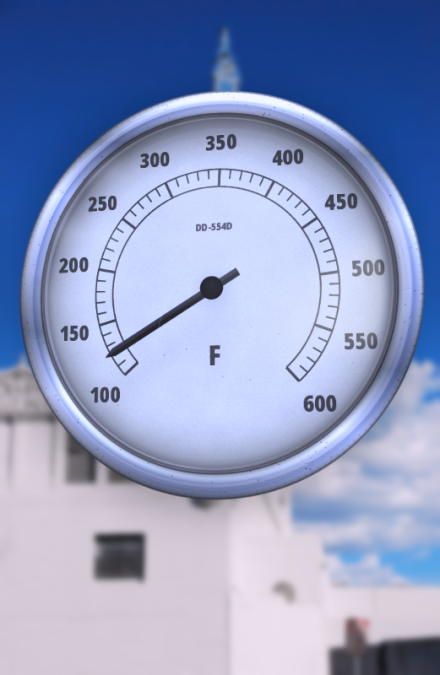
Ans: 120 °F
